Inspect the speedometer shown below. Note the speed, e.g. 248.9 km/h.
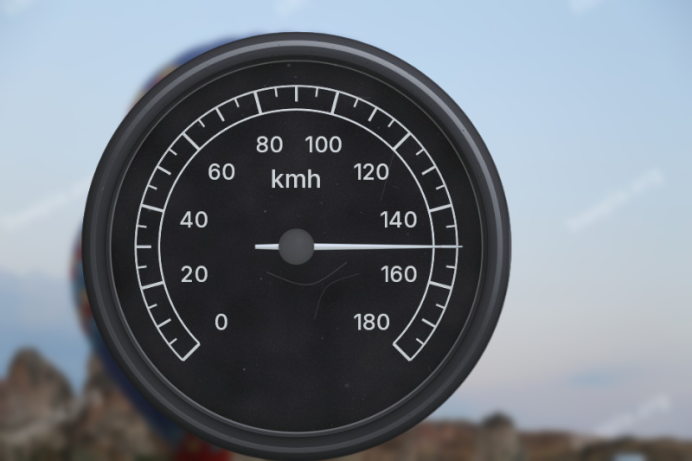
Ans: 150 km/h
